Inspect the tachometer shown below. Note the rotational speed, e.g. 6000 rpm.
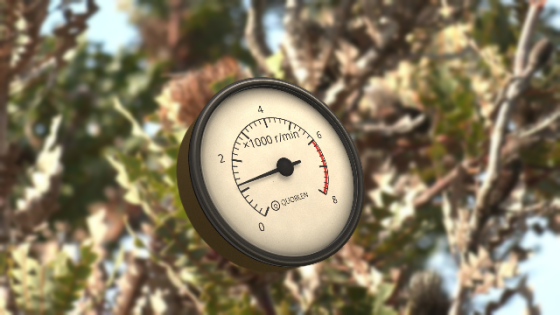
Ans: 1200 rpm
